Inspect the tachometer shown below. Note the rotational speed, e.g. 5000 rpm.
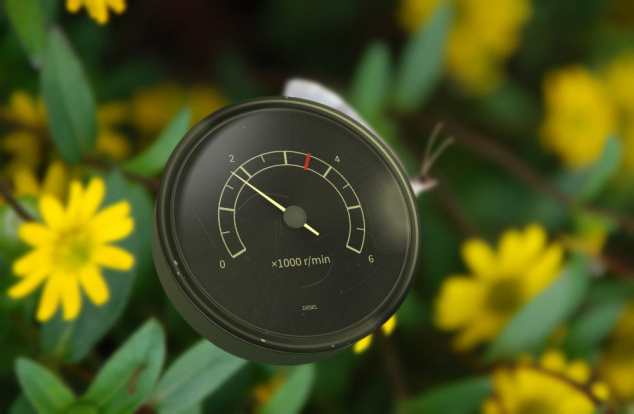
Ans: 1750 rpm
